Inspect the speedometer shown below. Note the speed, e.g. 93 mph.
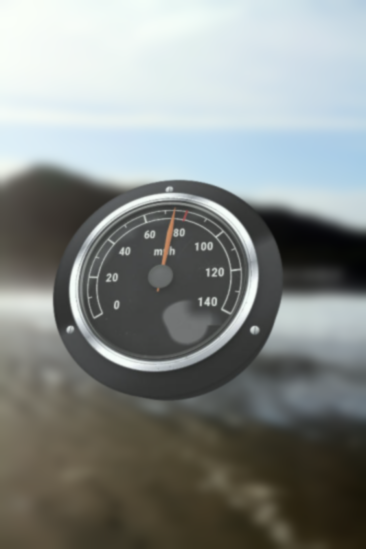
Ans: 75 mph
